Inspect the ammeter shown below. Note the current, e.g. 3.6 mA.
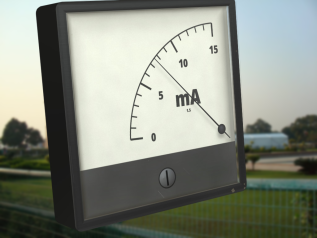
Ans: 7.5 mA
